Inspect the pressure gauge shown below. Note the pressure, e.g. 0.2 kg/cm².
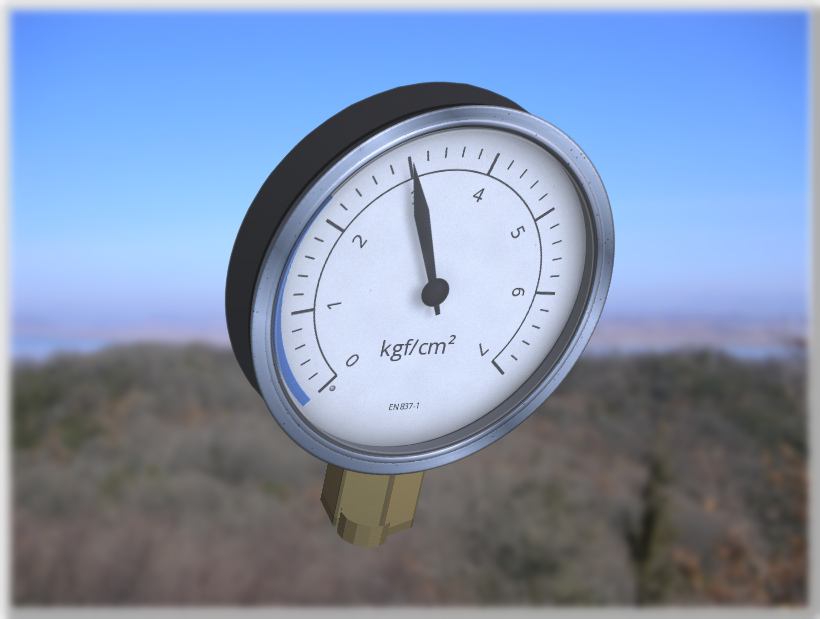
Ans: 3 kg/cm²
